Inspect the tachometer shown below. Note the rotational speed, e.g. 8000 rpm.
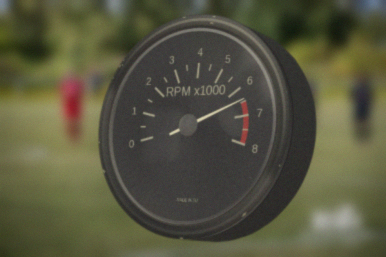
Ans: 6500 rpm
